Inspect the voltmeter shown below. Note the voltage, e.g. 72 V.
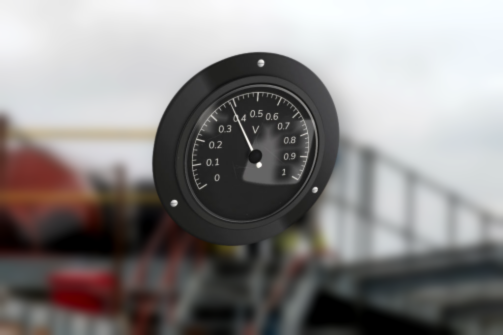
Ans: 0.38 V
